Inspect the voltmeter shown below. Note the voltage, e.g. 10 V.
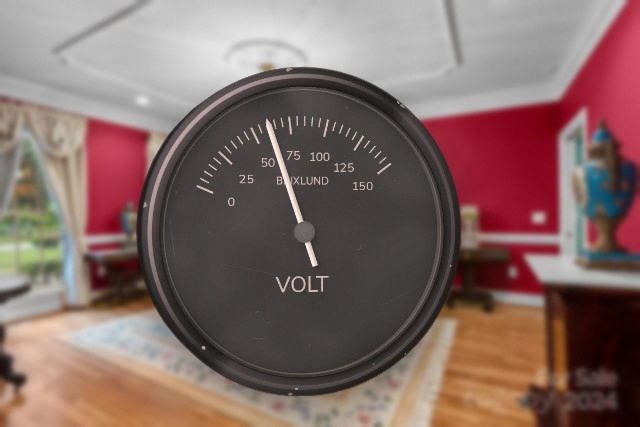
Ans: 60 V
